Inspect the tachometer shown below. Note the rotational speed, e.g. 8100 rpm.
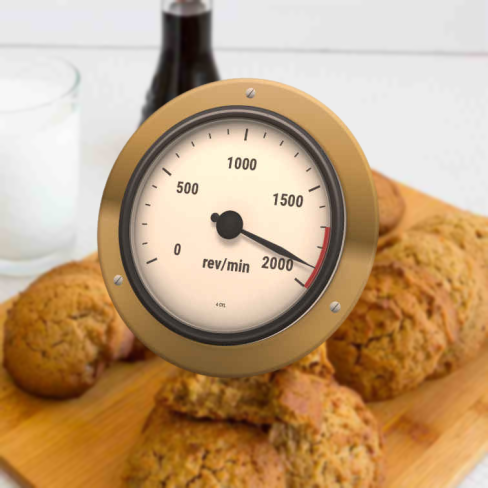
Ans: 1900 rpm
